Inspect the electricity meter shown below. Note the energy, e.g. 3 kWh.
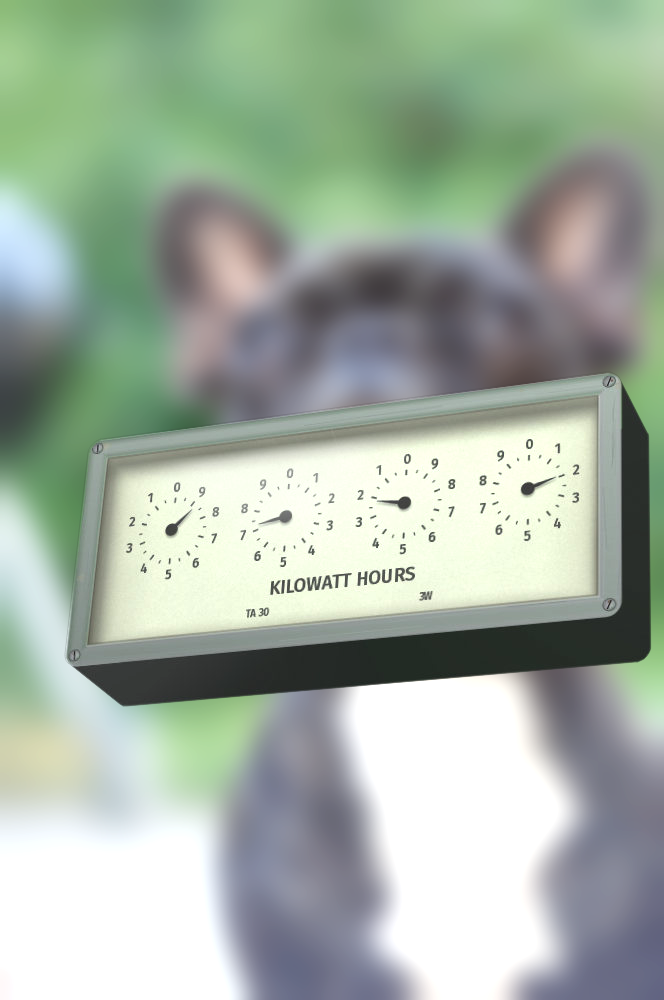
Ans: 8722 kWh
